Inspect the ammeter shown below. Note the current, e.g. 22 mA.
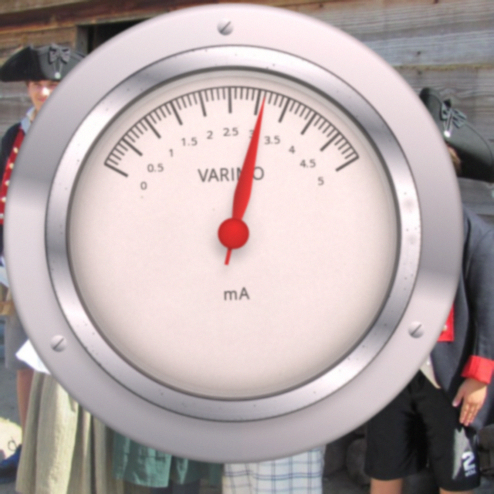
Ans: 3.1 mA
